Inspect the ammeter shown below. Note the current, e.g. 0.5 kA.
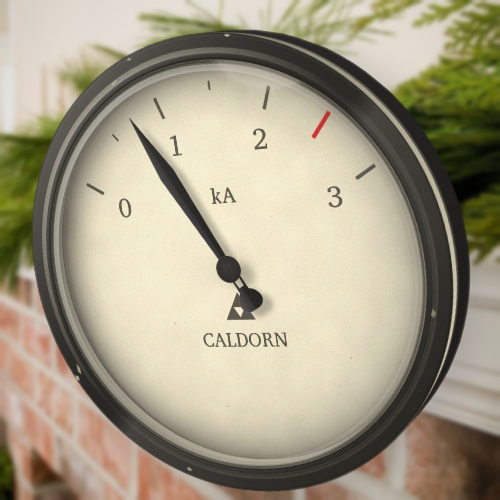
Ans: 0.75 kA
